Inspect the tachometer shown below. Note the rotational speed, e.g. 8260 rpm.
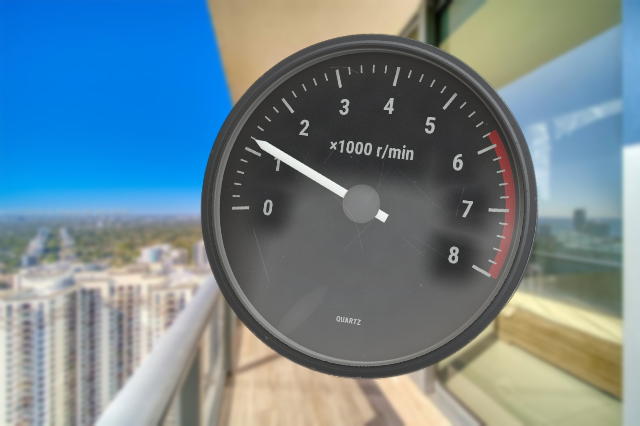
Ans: 1200 rpm
